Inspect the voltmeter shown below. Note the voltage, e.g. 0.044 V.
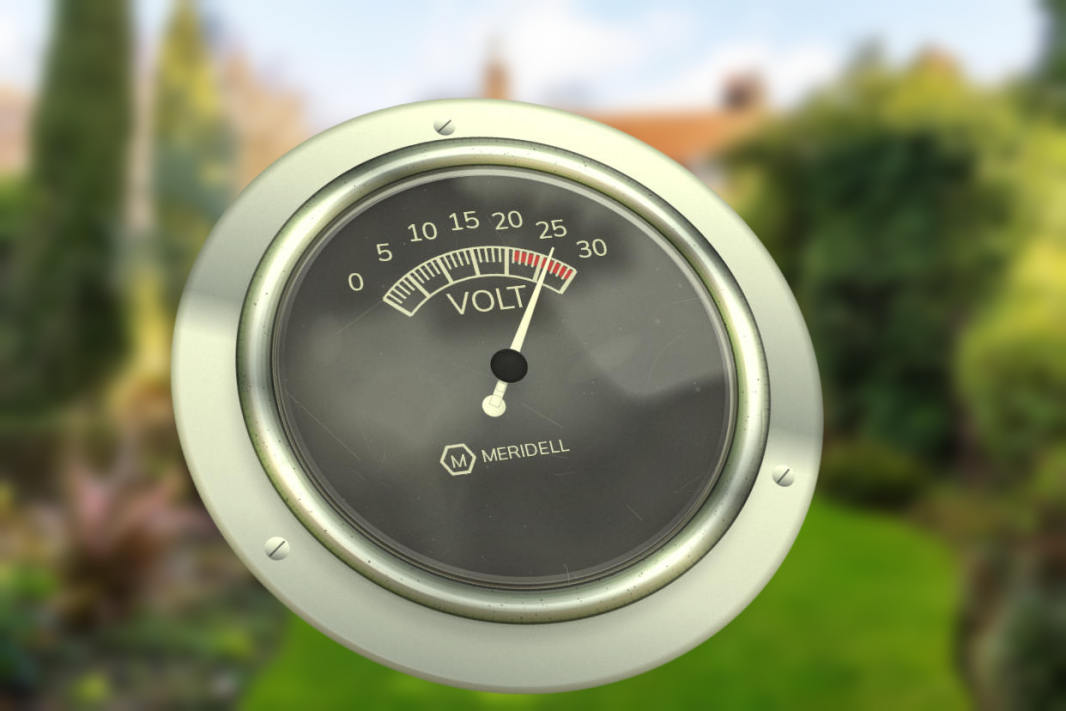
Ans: 26 V
